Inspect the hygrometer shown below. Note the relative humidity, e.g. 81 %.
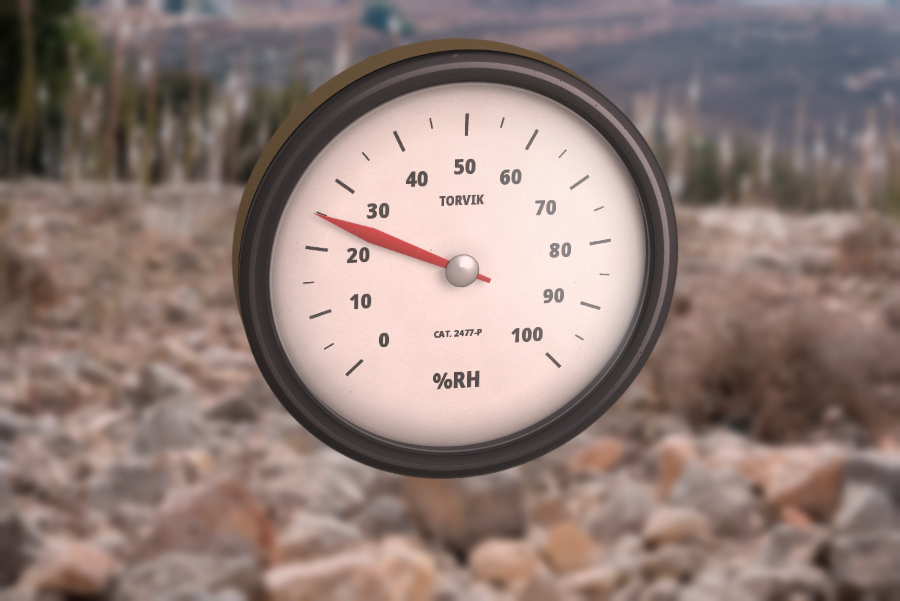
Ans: 25 %
